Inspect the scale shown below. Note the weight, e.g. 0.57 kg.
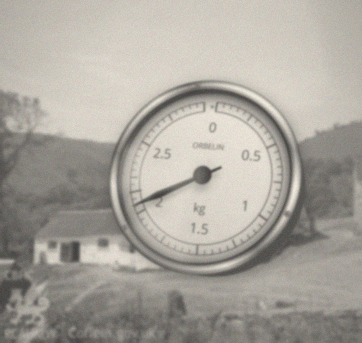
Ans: 2.05 kg
